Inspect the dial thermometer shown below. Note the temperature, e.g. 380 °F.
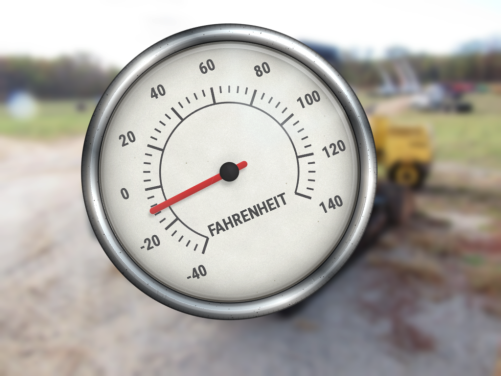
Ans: -10 °F
